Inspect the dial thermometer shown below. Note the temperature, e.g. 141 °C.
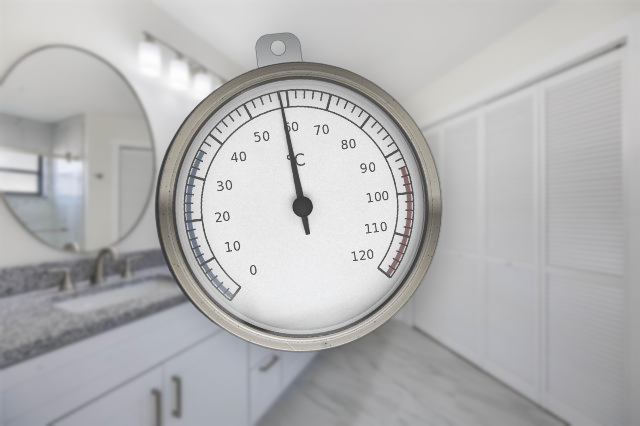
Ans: 58 °C
